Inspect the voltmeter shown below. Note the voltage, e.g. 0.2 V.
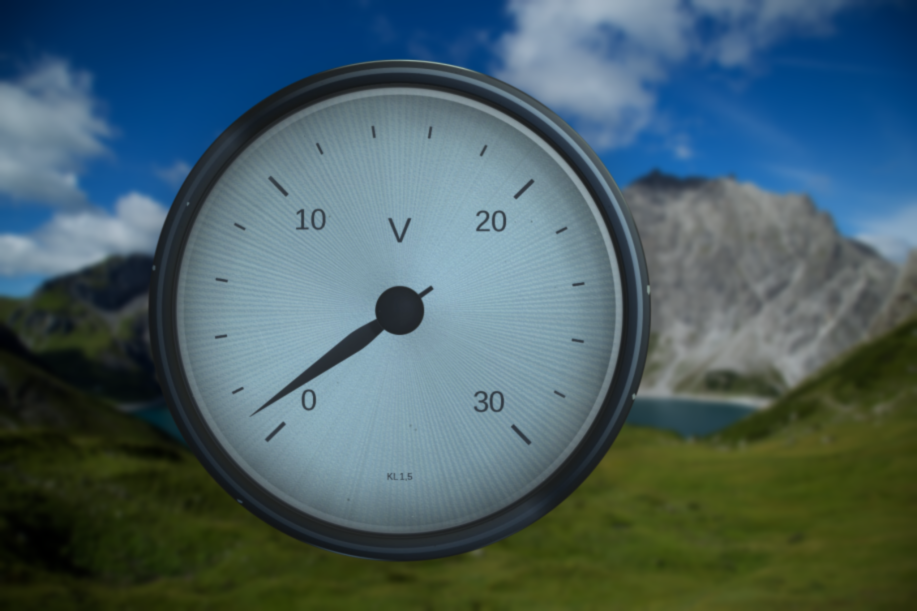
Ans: 1 V
